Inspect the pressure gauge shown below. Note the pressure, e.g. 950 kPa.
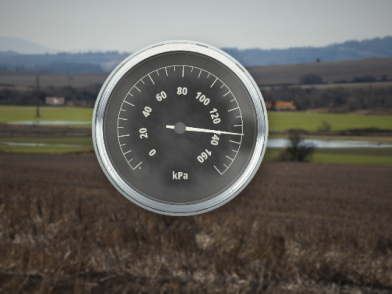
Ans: 135 kPa
